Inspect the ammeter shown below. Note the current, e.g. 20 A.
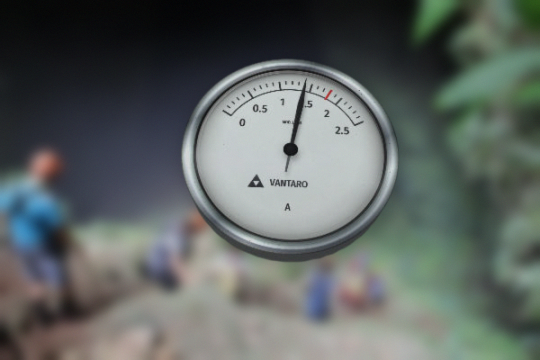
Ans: 1.4 A
